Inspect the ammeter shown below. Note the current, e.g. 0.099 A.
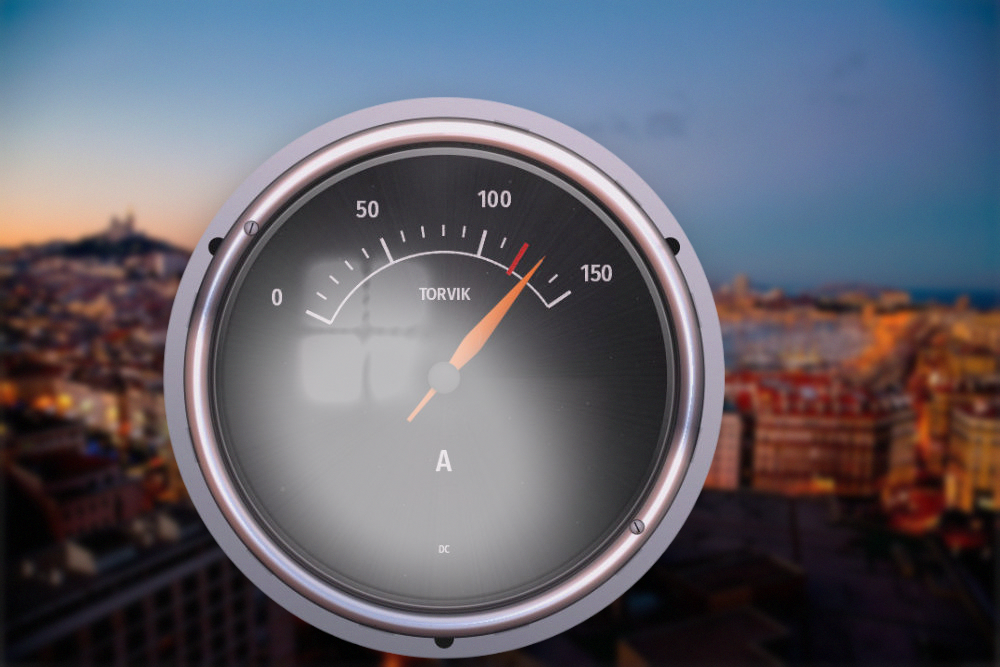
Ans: 130 A
